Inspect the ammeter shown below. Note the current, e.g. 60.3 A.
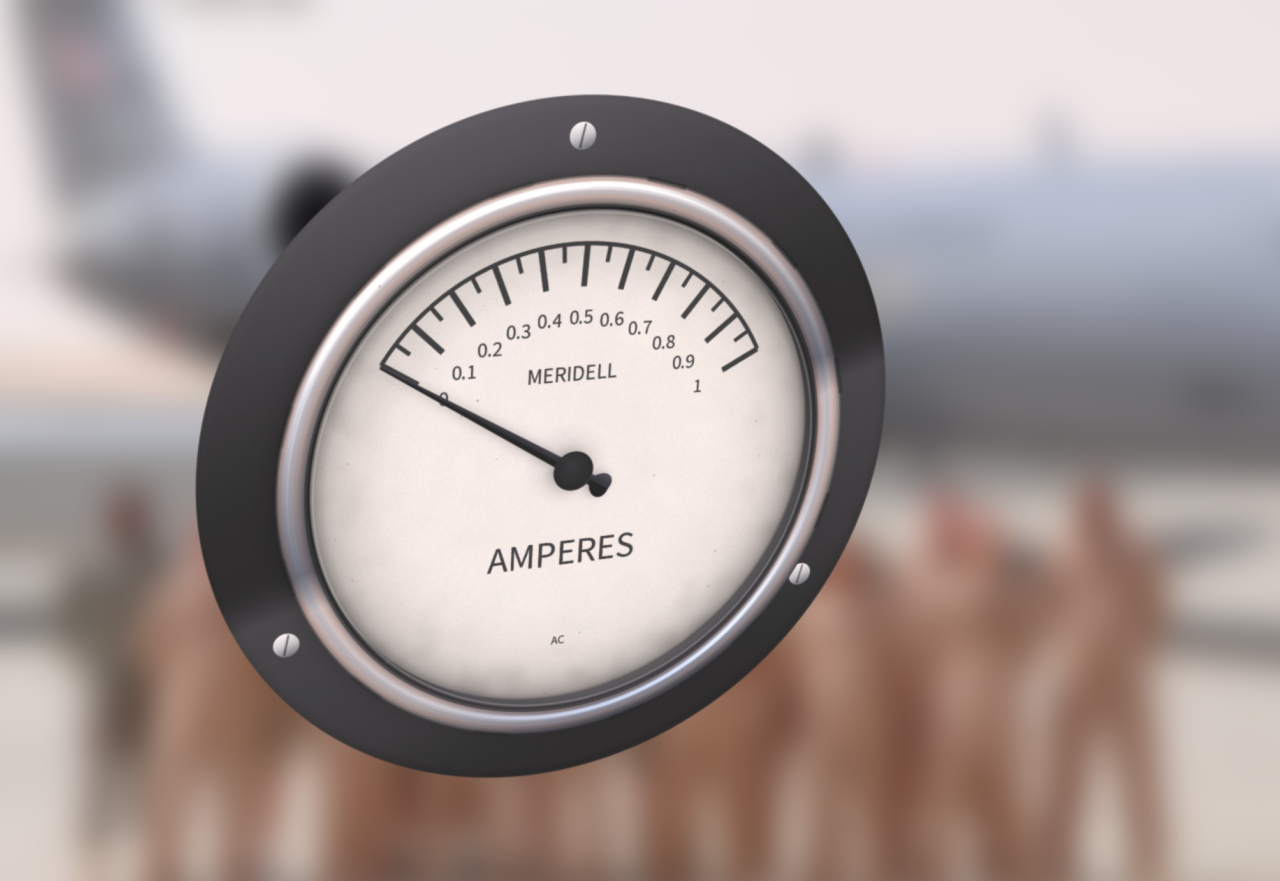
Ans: 0 A
